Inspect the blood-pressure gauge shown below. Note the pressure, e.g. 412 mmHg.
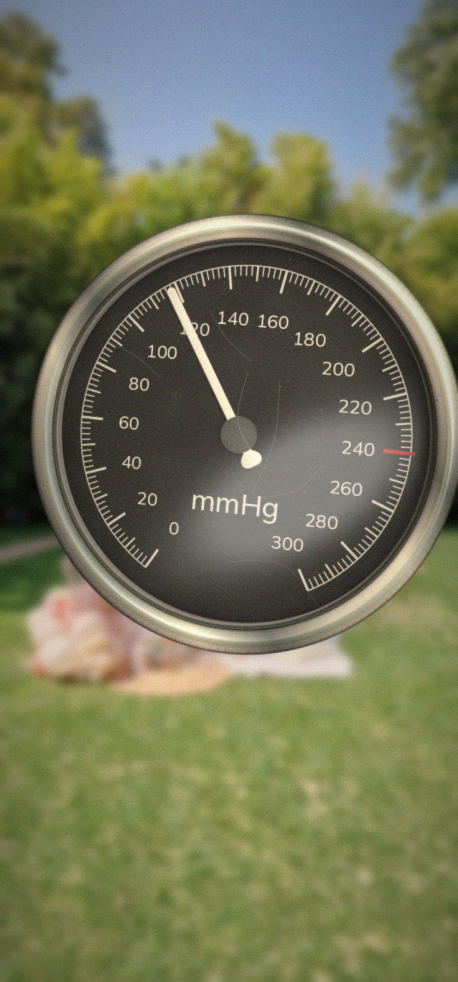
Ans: 118 mmHg
